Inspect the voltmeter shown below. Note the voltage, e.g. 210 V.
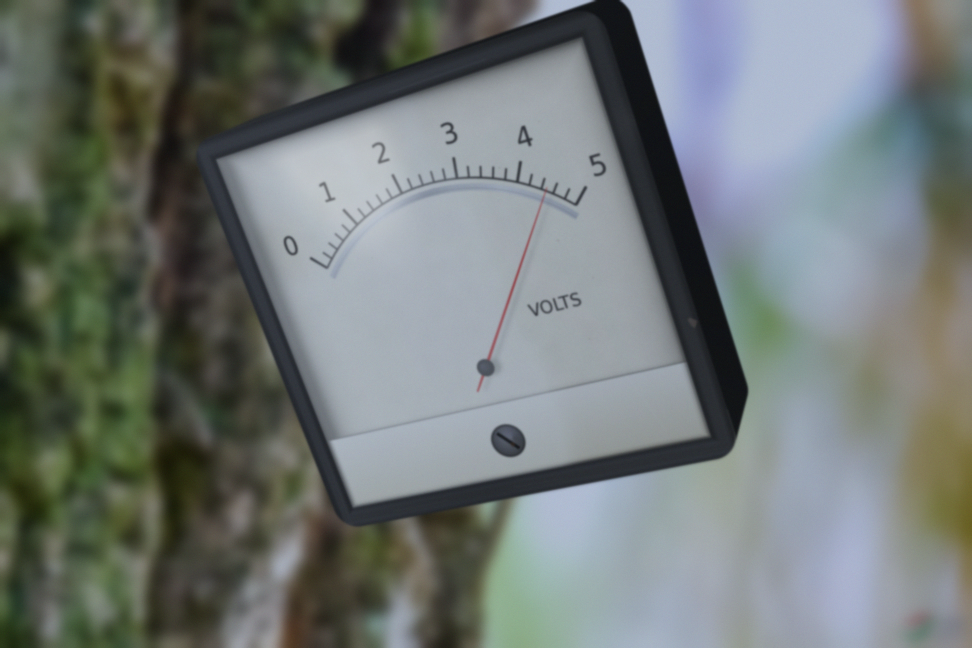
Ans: 4.5 V
